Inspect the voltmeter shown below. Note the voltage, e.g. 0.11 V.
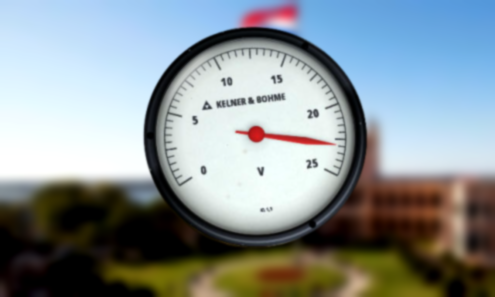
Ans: 23 V
